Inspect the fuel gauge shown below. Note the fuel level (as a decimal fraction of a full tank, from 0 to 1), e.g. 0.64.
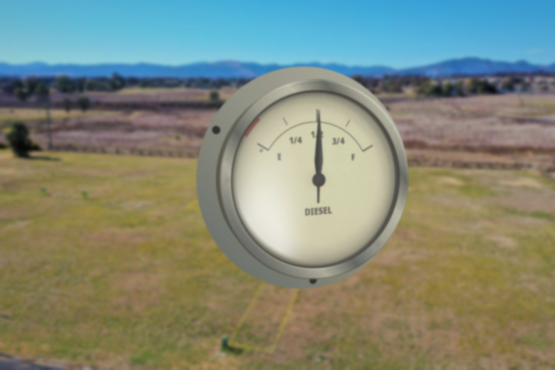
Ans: 0.5
